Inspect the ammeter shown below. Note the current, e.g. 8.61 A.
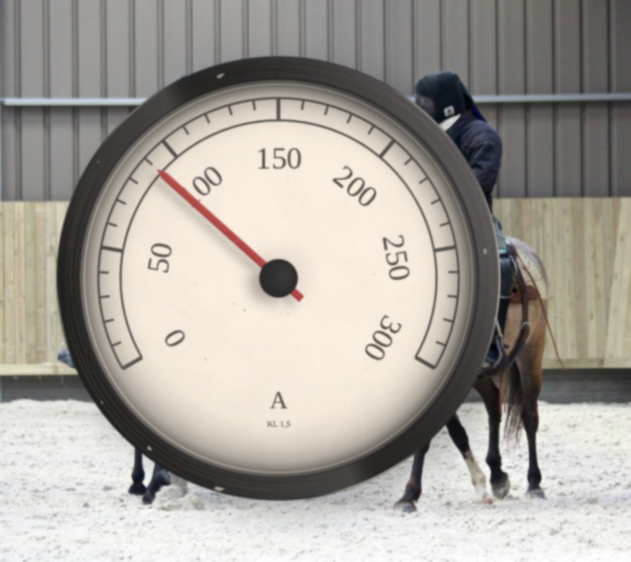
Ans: 90 A
